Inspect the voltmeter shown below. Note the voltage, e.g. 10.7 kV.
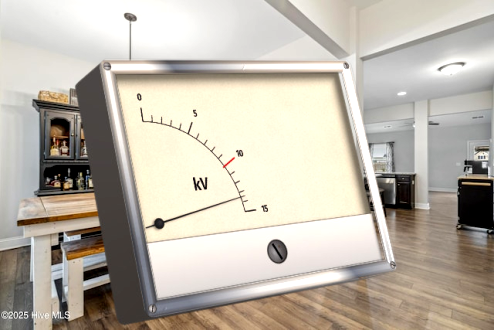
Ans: 13.5 kV
